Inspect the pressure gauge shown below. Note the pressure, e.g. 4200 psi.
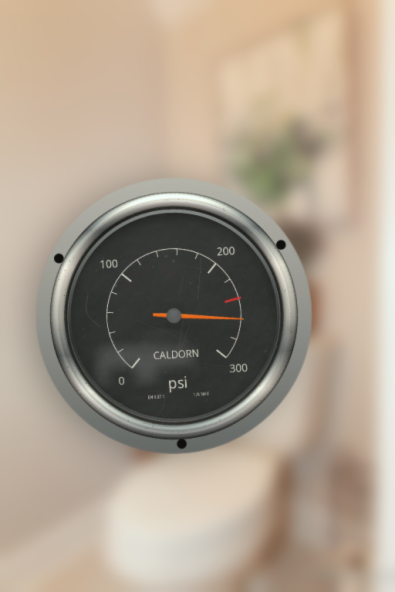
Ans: 260 psi
